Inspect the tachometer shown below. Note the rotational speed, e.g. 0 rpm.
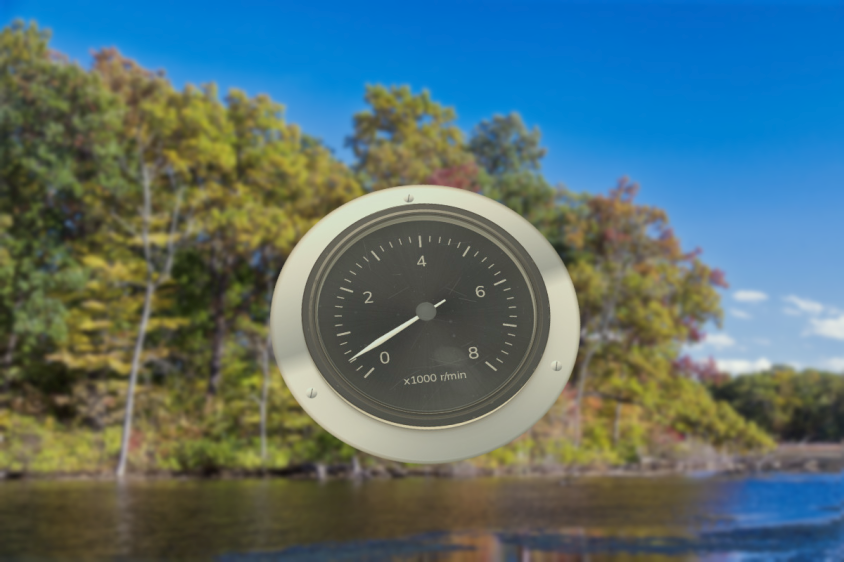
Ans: 400 rpm
